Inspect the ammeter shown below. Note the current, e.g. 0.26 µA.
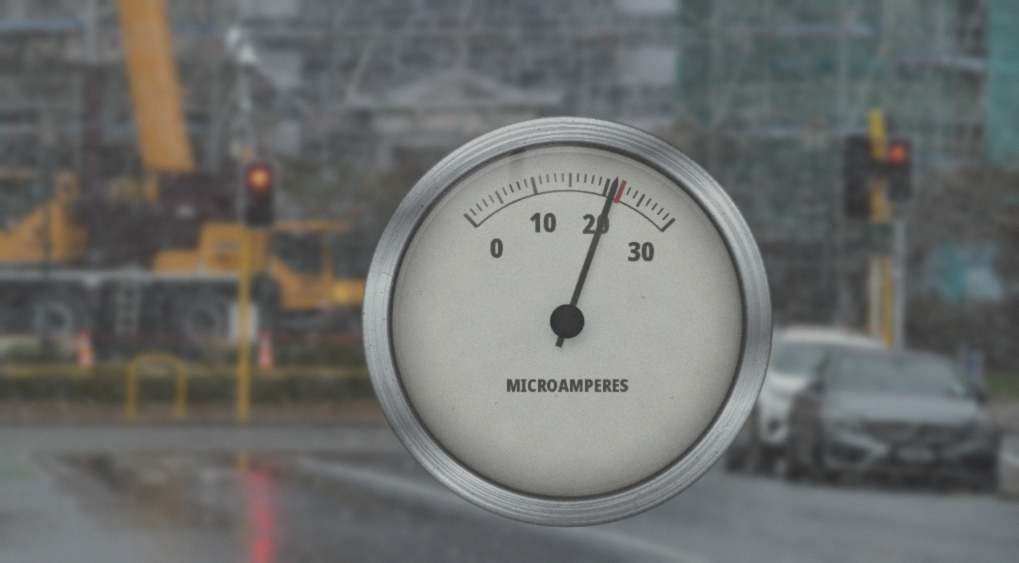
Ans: 21 µA
